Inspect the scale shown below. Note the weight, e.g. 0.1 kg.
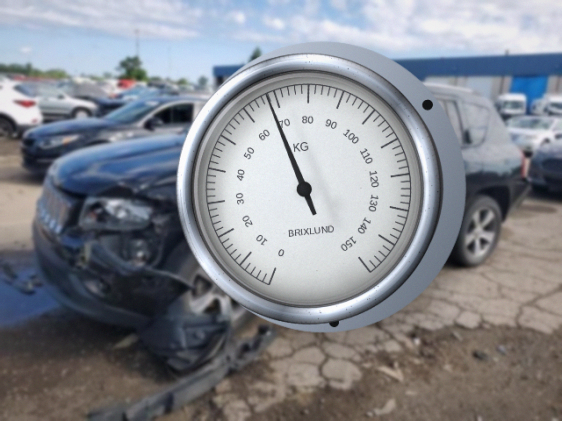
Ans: 68 kg
